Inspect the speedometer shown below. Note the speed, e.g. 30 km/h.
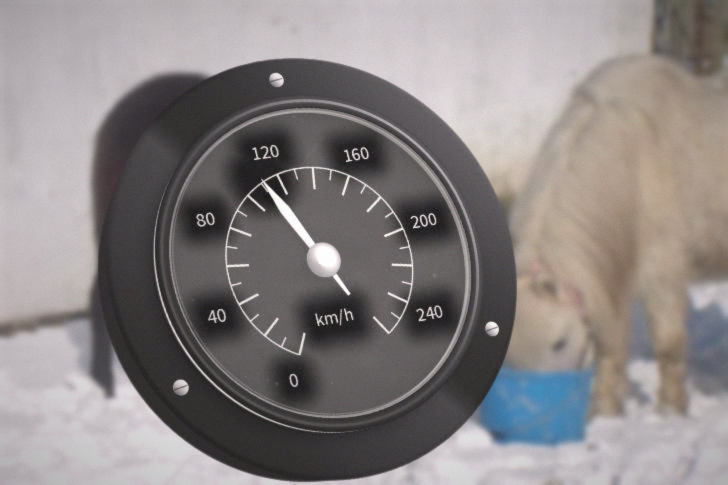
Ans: 110 km/h
